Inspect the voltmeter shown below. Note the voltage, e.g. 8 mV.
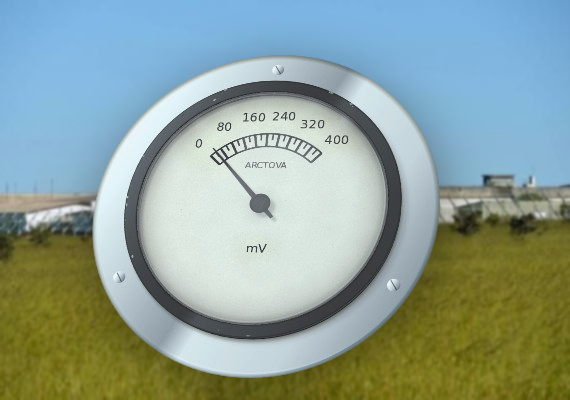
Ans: 20 mV
